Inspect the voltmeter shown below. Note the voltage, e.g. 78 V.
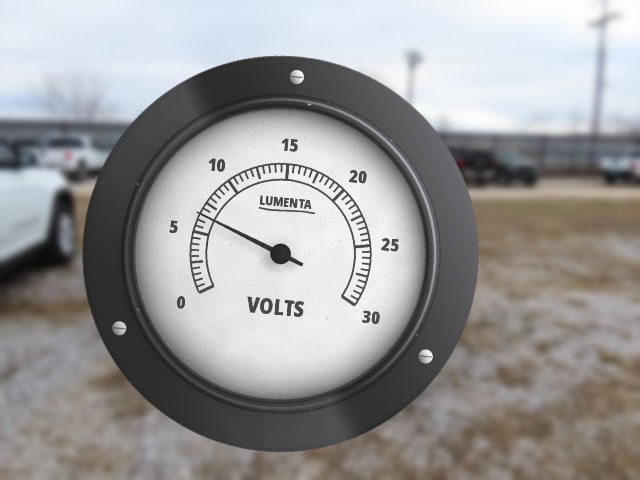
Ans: 6.5 V
